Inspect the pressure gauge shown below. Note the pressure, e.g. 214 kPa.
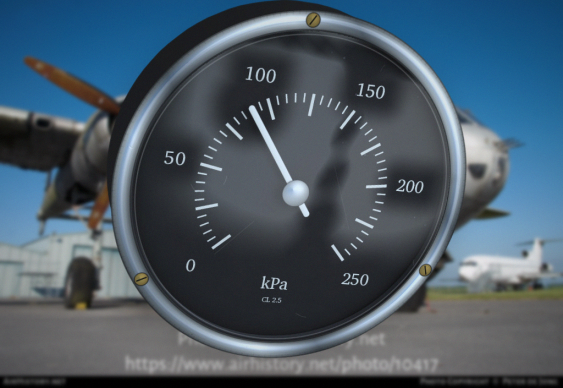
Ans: 90 kPa
